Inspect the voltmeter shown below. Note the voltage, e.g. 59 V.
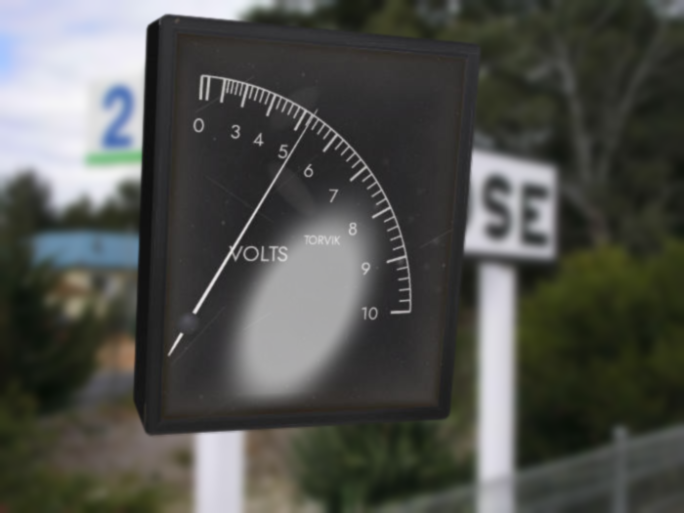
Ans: 5.2 V
